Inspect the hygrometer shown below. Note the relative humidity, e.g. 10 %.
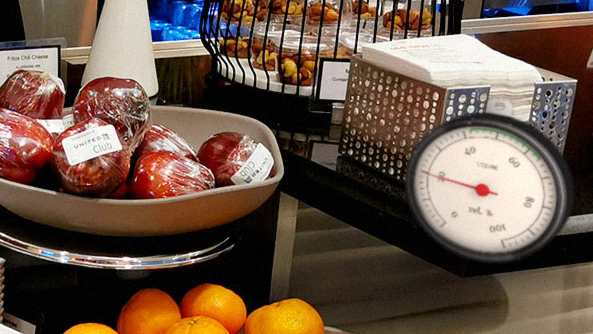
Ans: 20 %
